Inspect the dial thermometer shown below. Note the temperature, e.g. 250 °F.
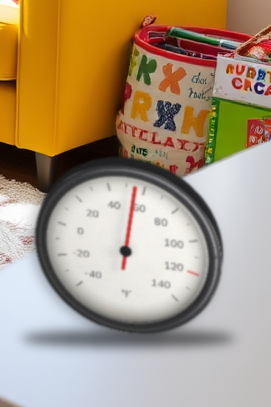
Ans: 55 °F
